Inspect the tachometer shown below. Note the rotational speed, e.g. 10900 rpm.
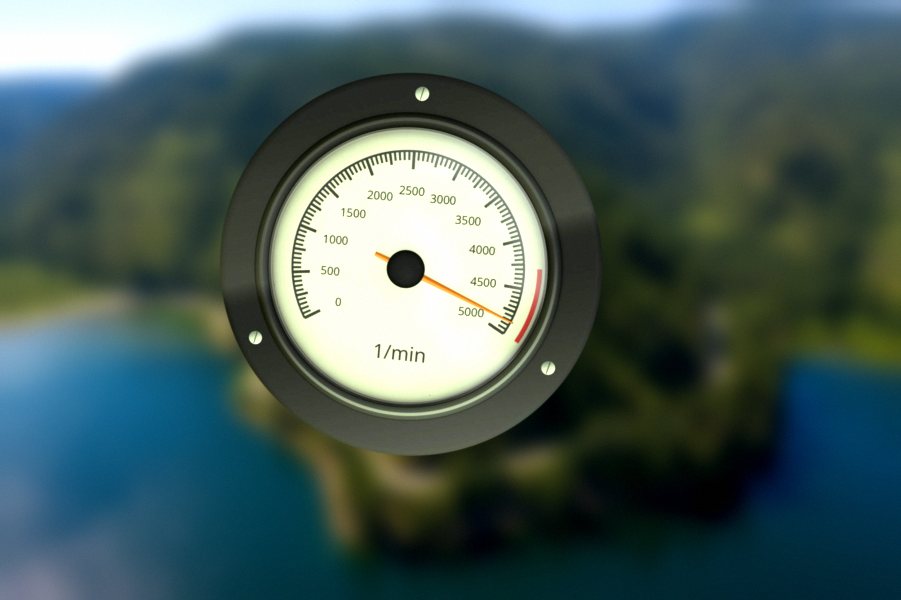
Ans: 4850 rpm
